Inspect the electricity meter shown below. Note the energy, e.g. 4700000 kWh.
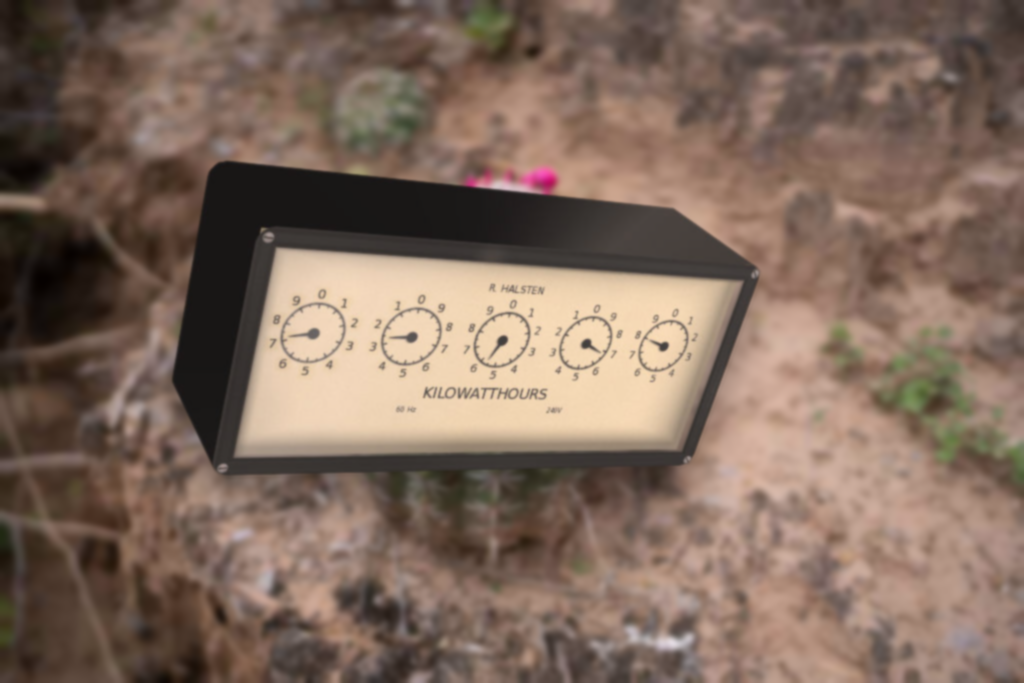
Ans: 72568 kWh
